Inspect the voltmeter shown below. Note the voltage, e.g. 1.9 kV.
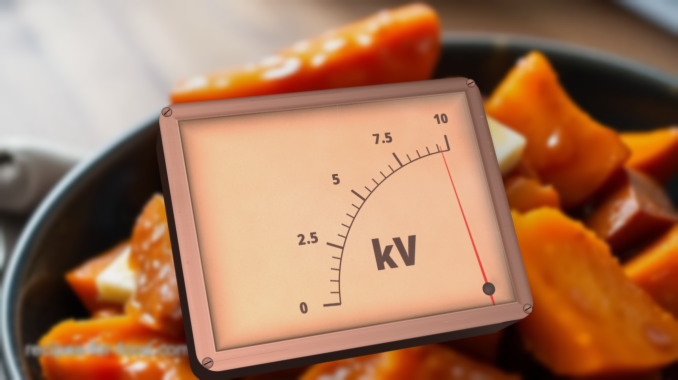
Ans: 9.5 kV
